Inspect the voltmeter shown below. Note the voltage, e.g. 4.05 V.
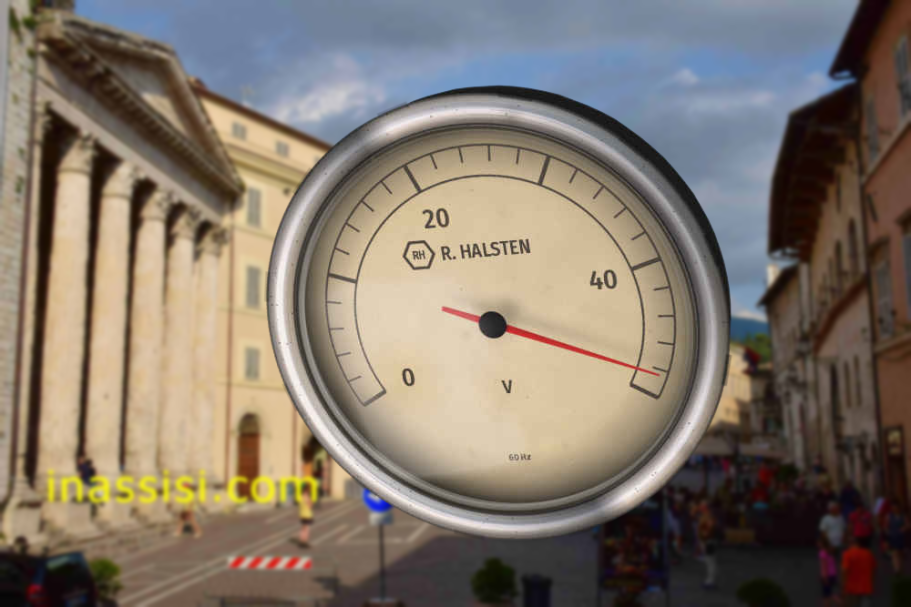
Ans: 48 V
